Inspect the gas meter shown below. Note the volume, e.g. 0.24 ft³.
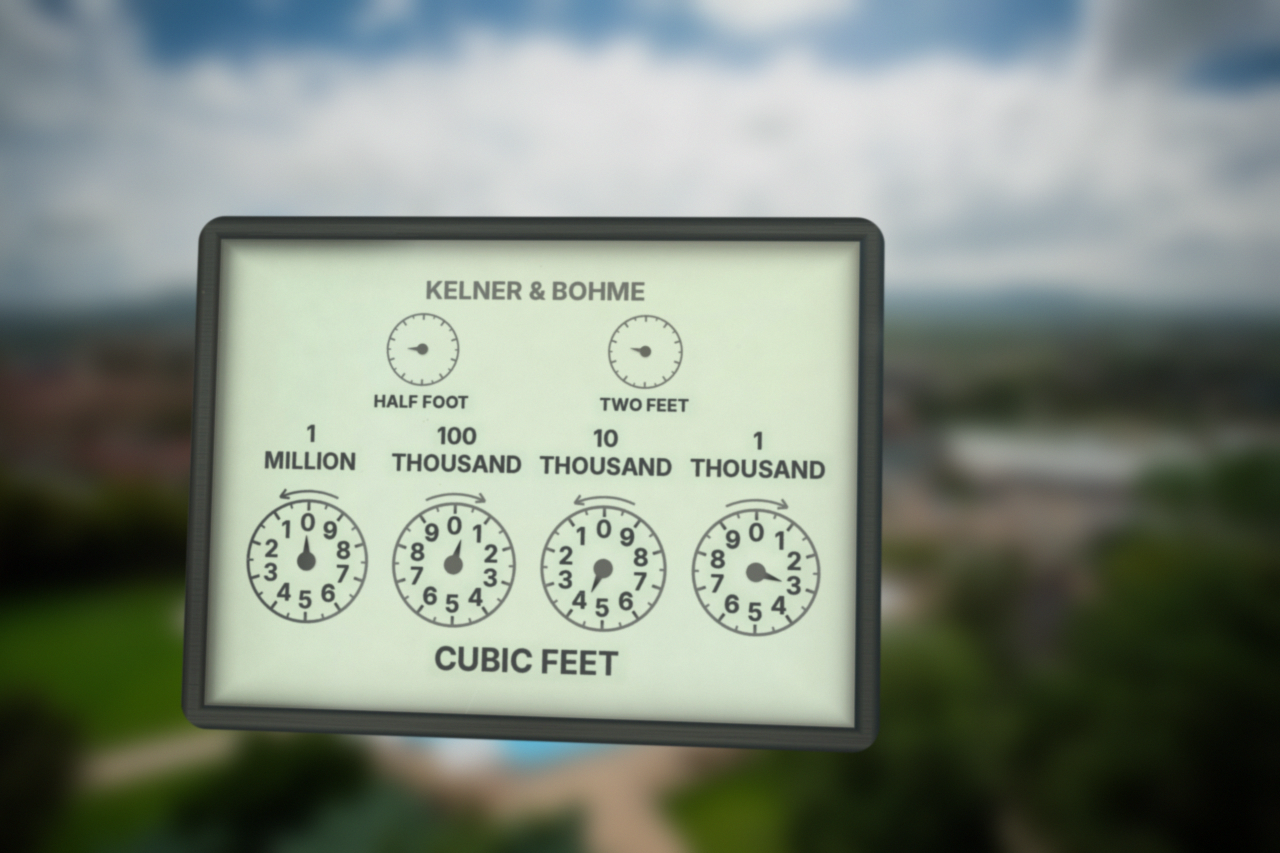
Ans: 4300 ft³
